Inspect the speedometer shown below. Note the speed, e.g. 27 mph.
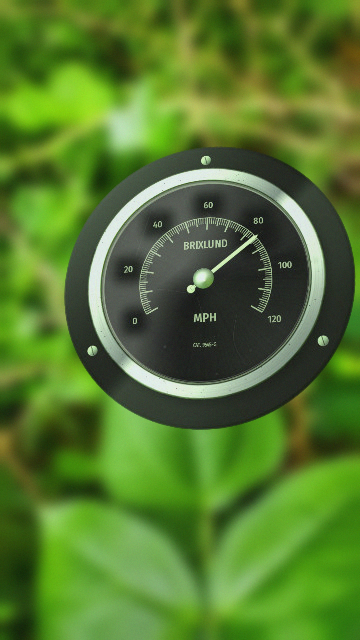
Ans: 85 mph
